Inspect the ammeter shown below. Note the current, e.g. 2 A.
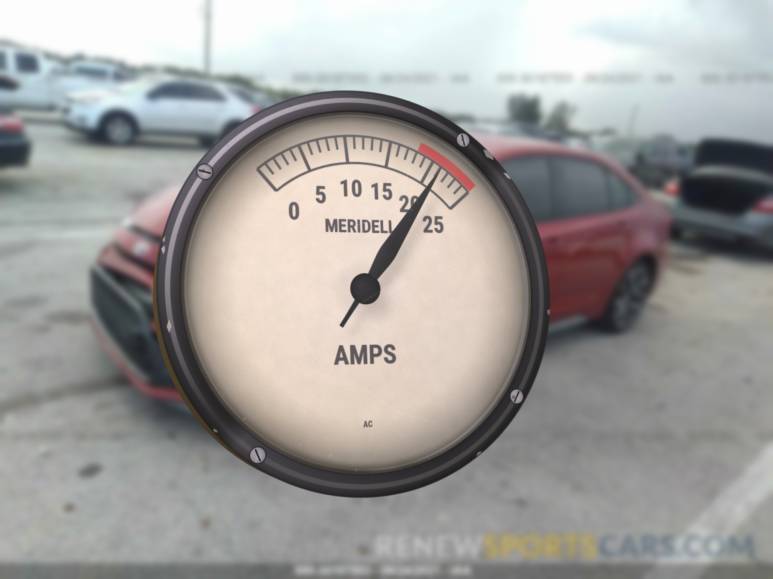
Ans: 21 A
